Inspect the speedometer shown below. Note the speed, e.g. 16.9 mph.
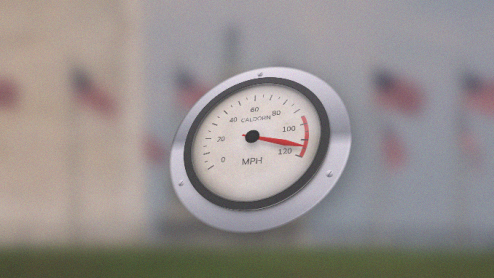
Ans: 115 mph
